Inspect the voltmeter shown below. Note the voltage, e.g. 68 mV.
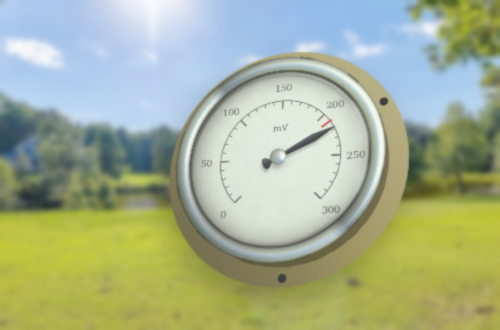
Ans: 220 mV
